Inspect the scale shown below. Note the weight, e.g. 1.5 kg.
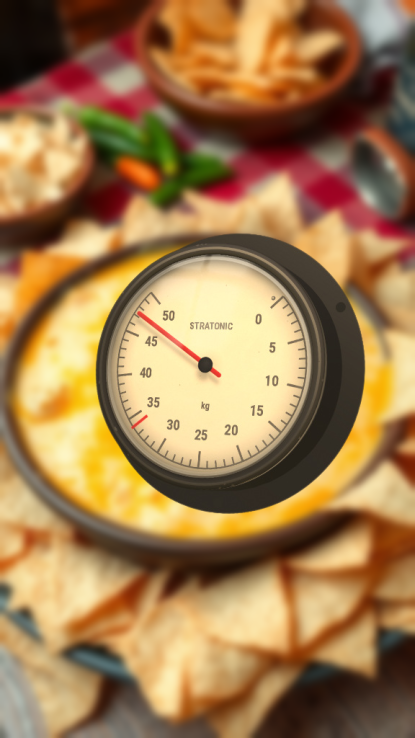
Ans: 47.5 kg
